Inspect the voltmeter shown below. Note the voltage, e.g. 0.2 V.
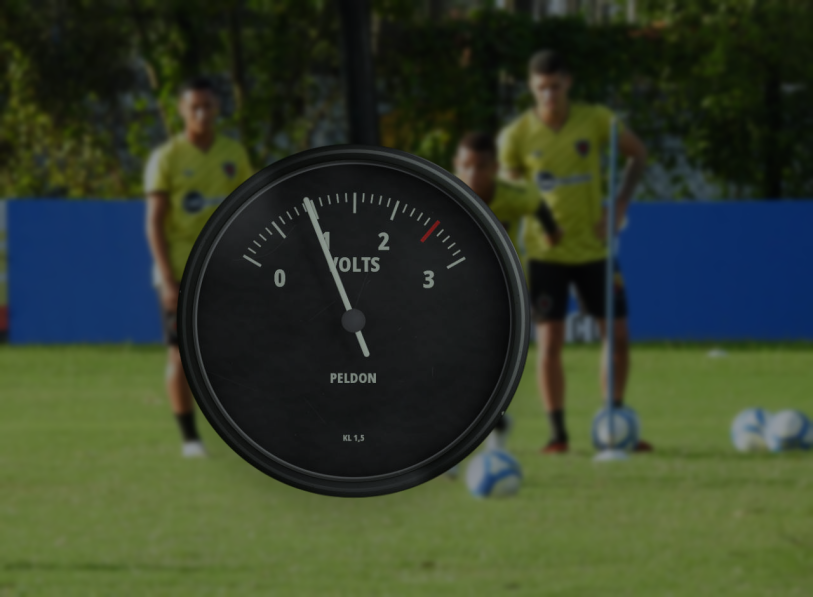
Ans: 0.95 V
